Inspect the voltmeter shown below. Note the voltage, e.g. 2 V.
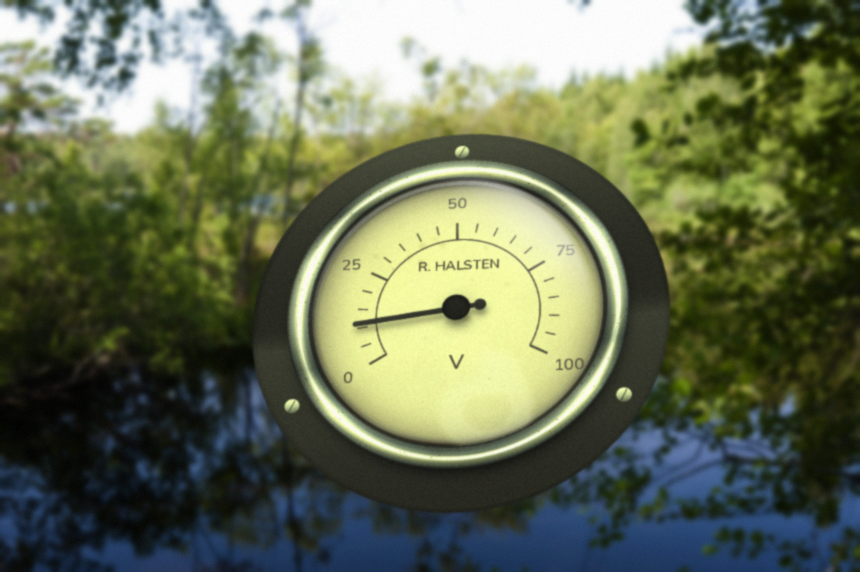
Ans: 10 V
